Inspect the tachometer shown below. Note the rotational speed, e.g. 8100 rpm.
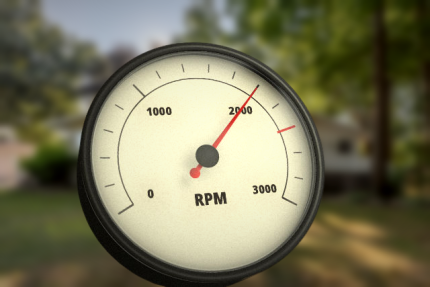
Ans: 2000 rpm
